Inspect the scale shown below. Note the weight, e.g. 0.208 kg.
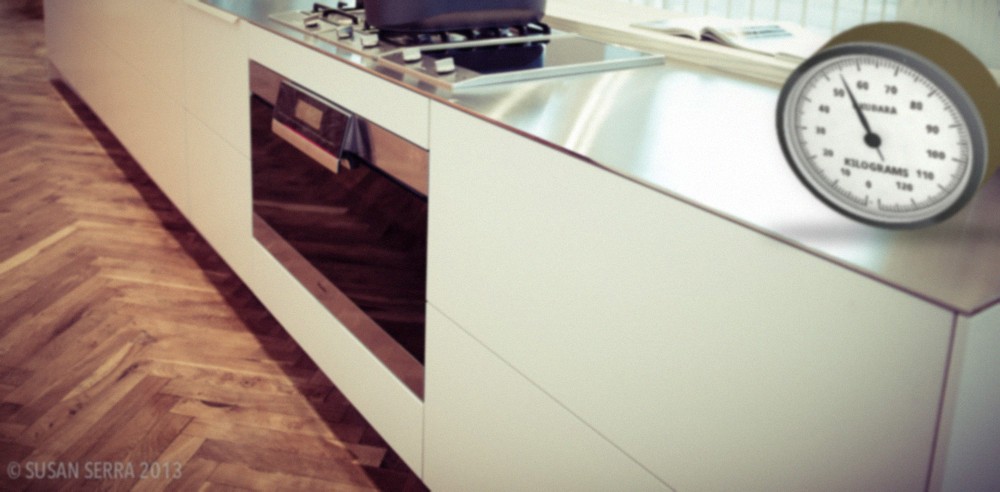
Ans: 55 kg
